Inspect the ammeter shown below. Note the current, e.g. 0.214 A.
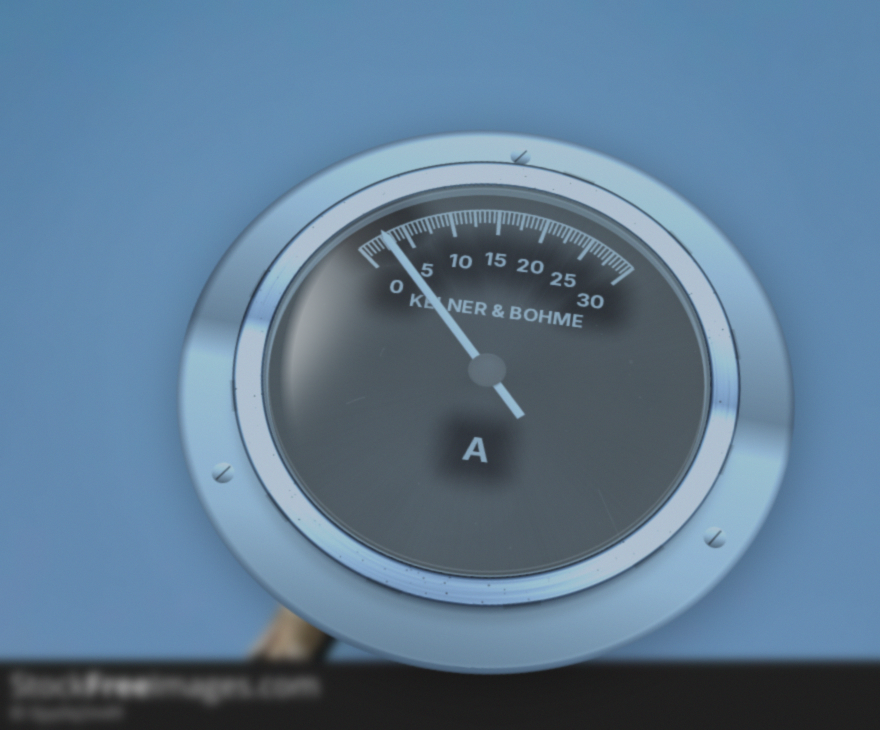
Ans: 2.5 A
